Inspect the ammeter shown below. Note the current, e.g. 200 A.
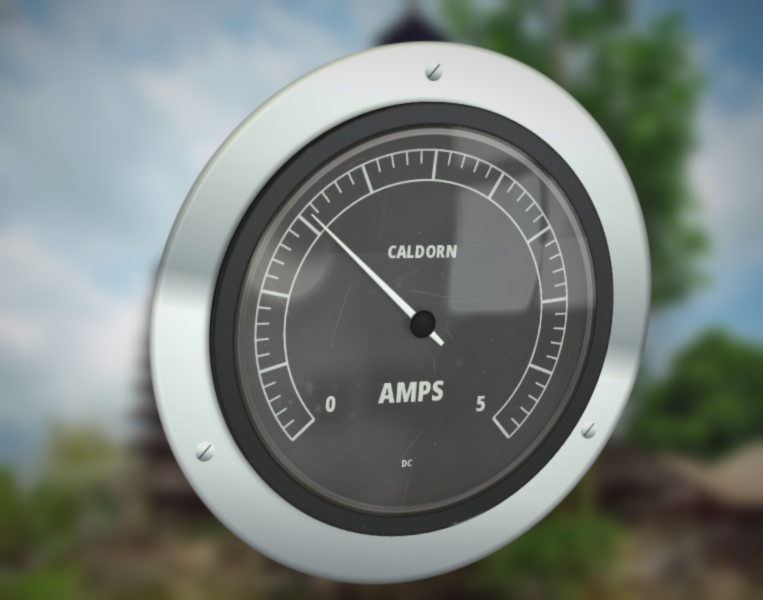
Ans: 1.55 A
